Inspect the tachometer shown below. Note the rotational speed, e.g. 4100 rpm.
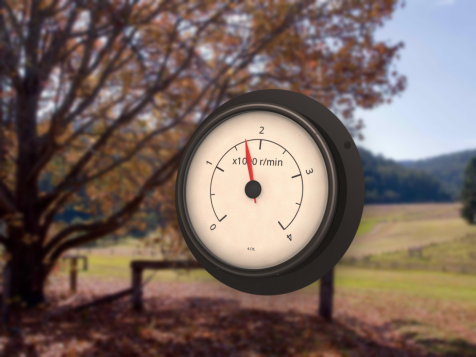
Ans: 1750 rpm
